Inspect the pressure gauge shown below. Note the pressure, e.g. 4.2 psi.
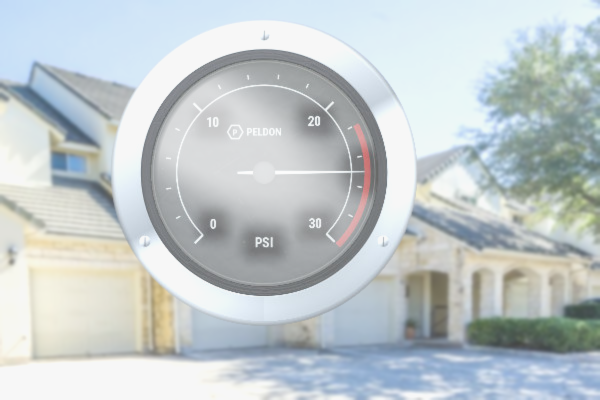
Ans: 25 psi
